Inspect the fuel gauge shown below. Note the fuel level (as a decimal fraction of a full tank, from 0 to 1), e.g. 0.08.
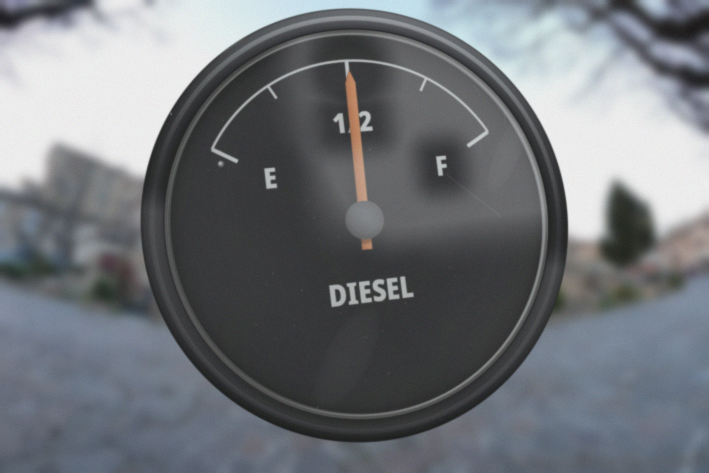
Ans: 0.5
